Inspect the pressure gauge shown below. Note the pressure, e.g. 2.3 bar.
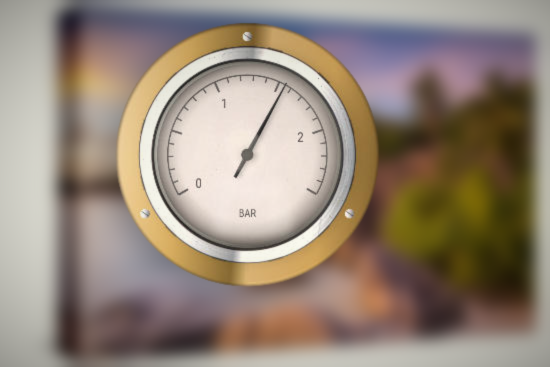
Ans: 1.55 bar
